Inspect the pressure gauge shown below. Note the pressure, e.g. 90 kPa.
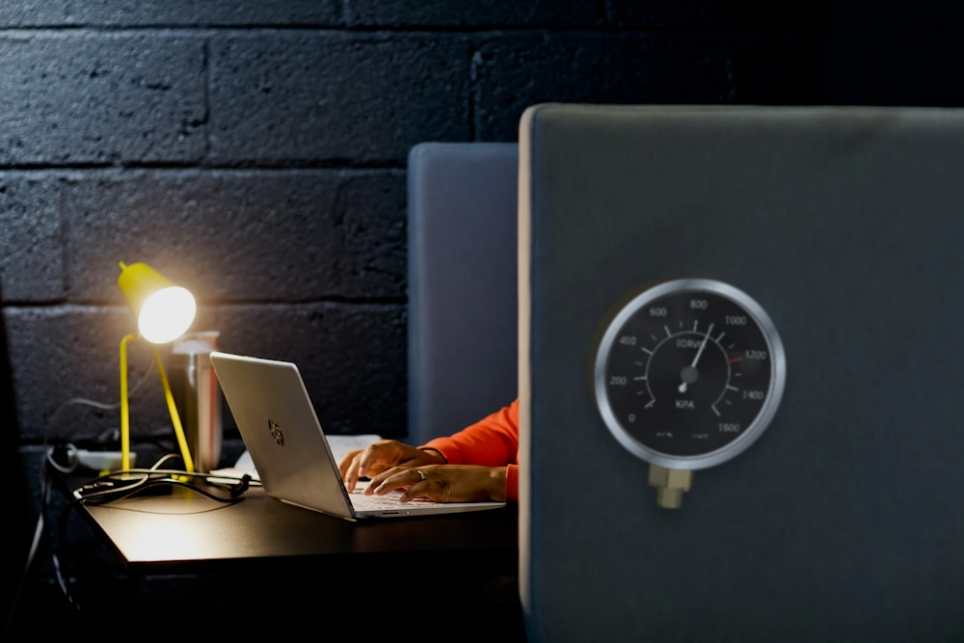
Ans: 900 kPa
